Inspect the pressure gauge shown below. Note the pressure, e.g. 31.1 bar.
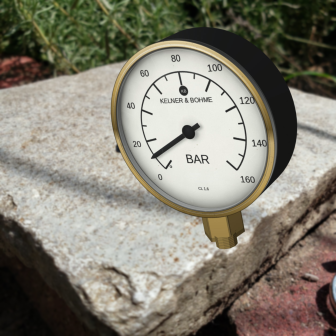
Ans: 10 bar
